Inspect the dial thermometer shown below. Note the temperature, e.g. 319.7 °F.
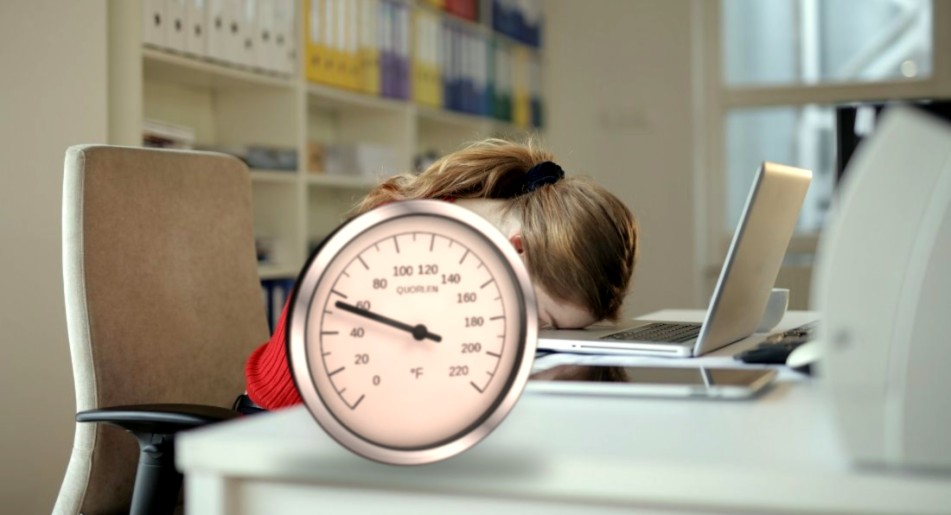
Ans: 55 °F
